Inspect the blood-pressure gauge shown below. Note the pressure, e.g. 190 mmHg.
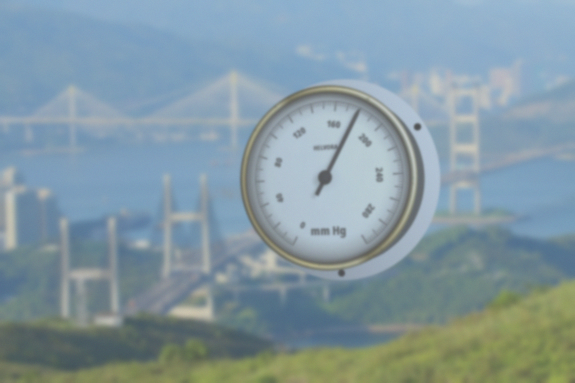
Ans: 180 mmHg
